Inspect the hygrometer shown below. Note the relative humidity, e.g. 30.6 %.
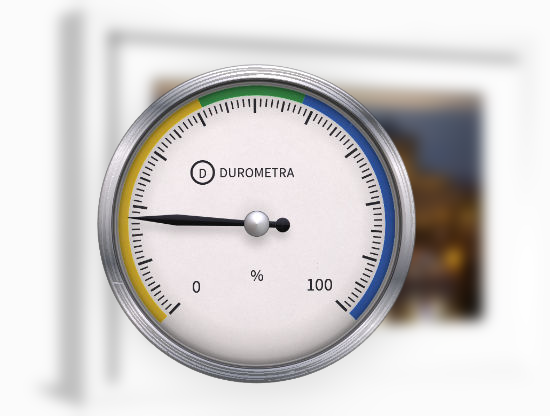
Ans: 18 %
